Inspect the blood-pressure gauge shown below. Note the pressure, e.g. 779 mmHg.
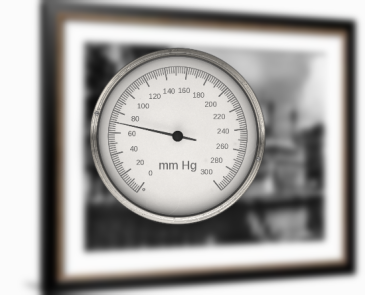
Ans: 70 mmHg
